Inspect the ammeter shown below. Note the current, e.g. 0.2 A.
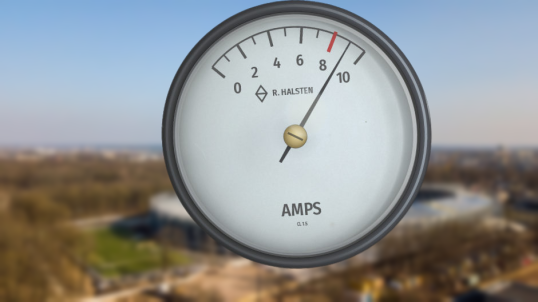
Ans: 9 A
